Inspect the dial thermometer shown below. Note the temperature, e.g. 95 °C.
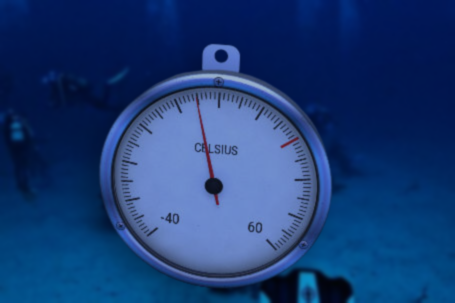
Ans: 5 °C
